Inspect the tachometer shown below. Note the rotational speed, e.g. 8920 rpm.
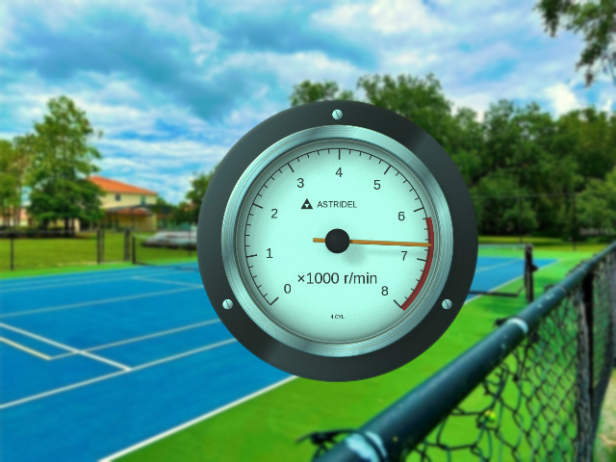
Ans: 6700 rpm
